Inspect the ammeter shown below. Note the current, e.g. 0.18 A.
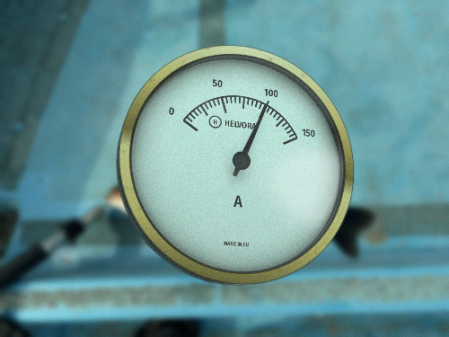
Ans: 100 A
